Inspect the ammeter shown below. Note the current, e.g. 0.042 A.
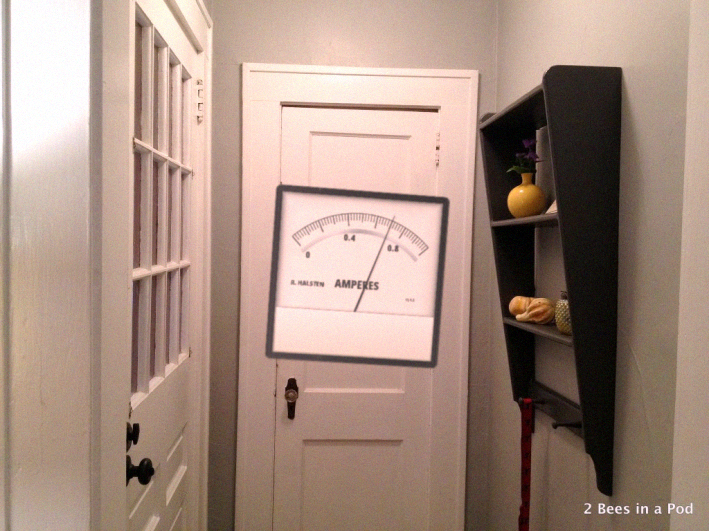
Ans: 0.7 A
